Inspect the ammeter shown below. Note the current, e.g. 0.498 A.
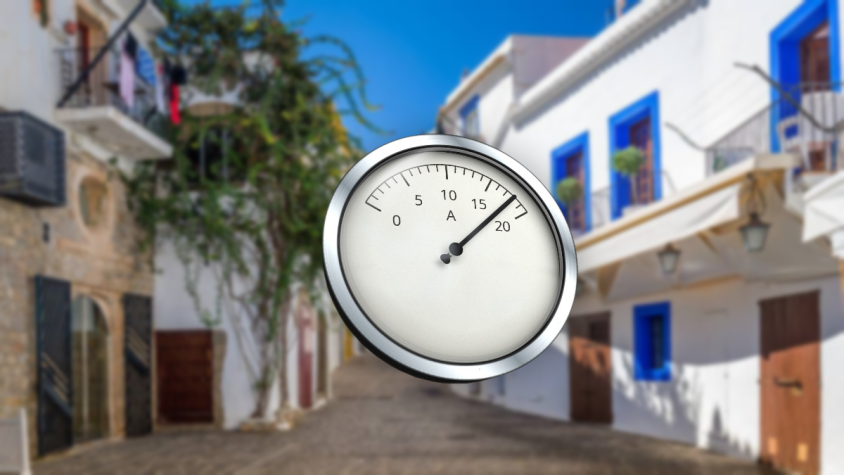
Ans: 18 A
